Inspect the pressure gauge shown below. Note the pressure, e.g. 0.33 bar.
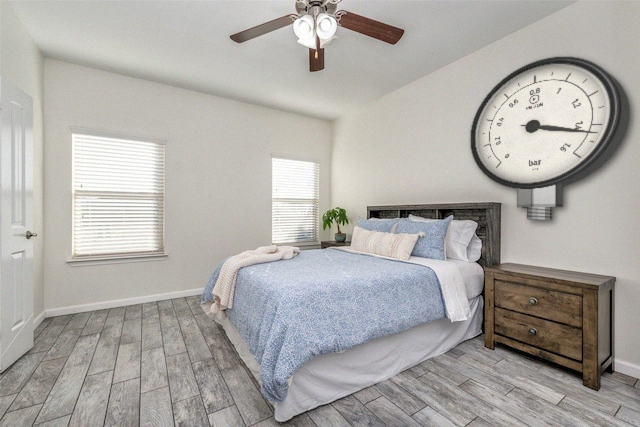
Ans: 1.45 bar
